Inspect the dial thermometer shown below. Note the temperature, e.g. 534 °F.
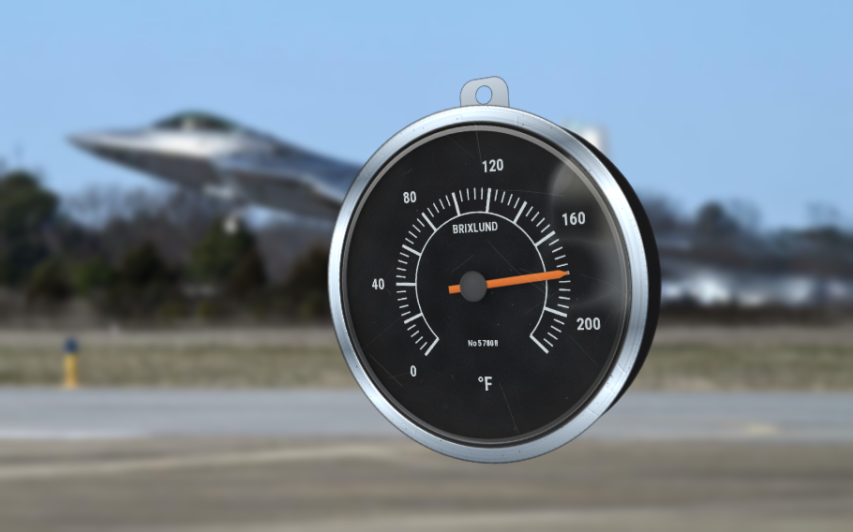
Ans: 180 °F
